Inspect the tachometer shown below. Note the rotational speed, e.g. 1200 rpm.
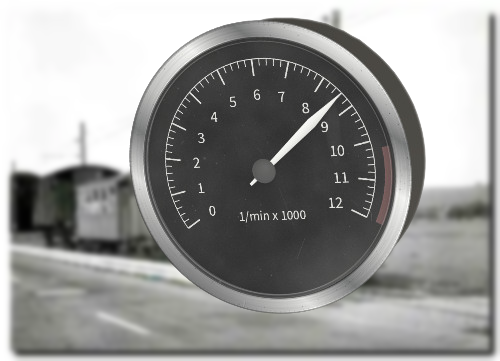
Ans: 8600 rpm
